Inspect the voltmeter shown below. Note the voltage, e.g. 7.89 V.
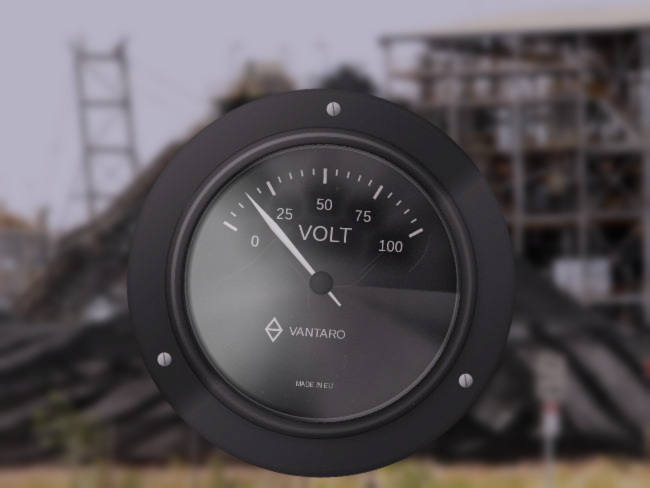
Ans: 15 V
